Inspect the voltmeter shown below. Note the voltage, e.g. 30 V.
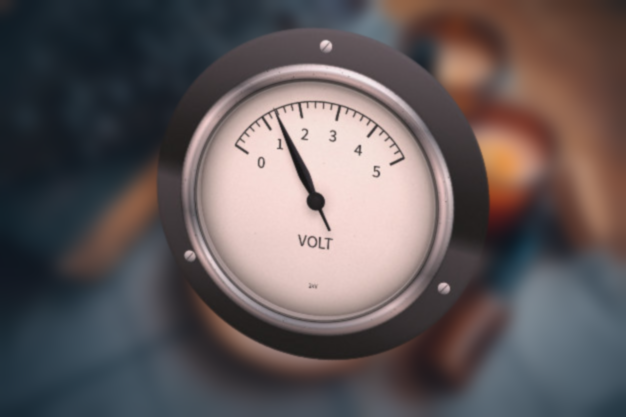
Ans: 1.4 V
